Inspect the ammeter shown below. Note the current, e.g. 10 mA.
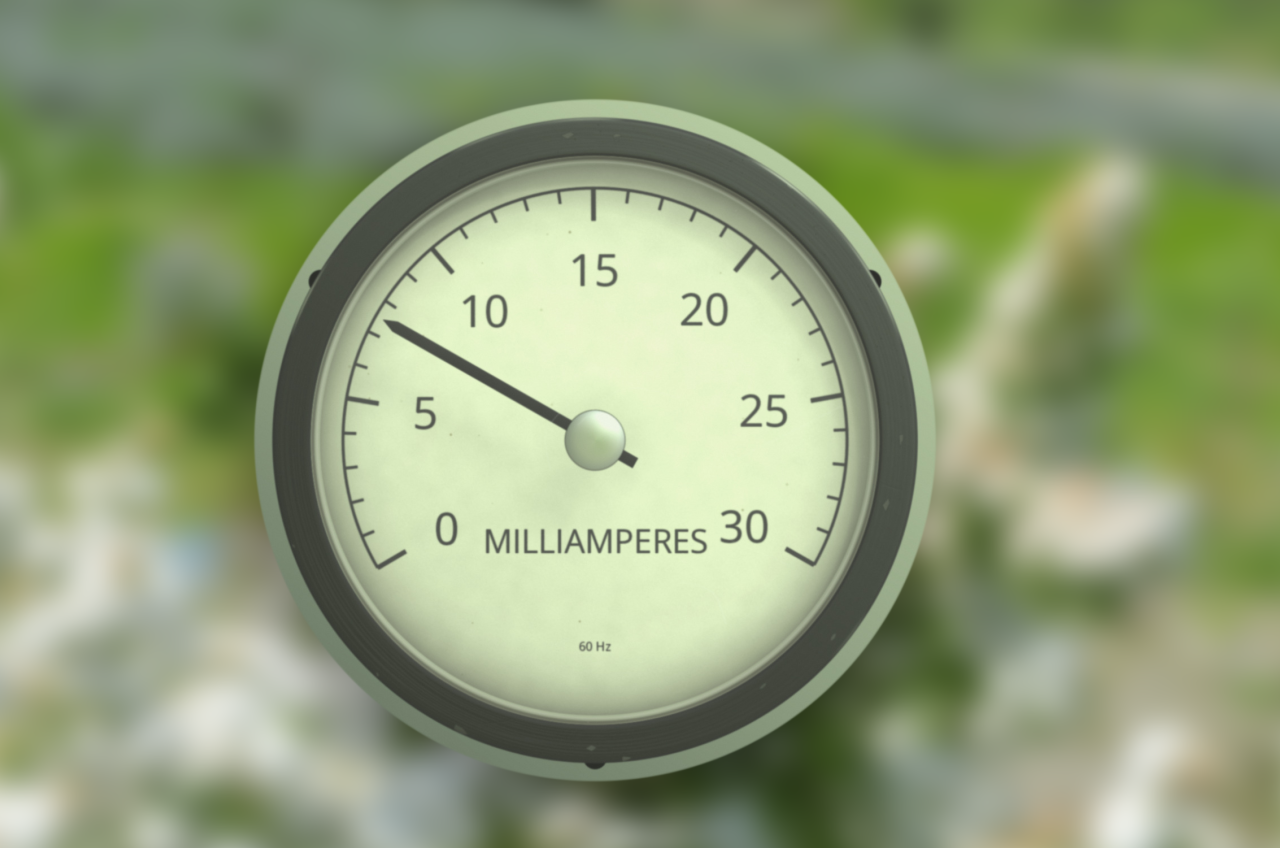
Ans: 7.5 mA
